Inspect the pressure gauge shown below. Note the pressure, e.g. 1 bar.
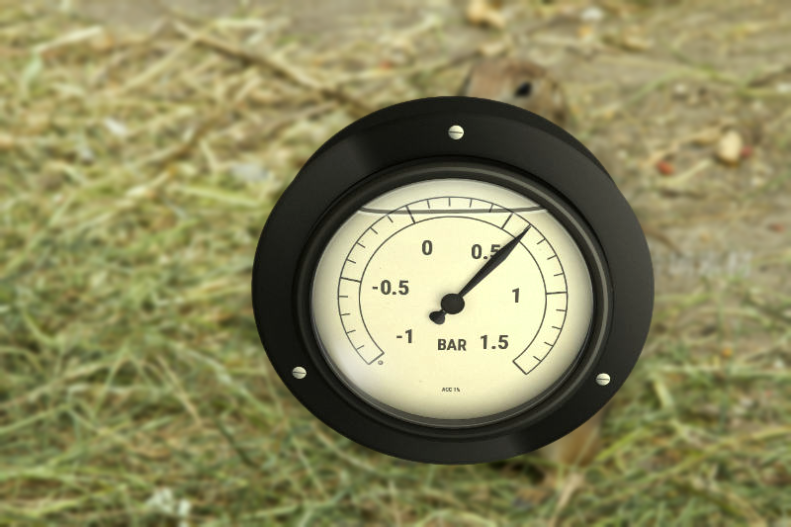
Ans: 0.6 bar
